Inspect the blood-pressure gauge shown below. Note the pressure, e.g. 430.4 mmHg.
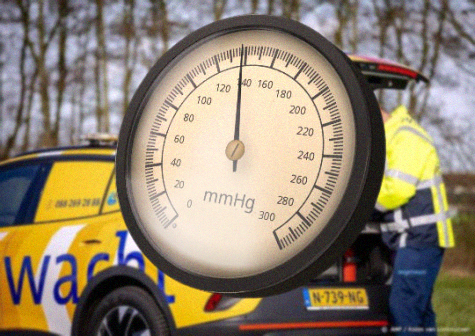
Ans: 140 mmHg
